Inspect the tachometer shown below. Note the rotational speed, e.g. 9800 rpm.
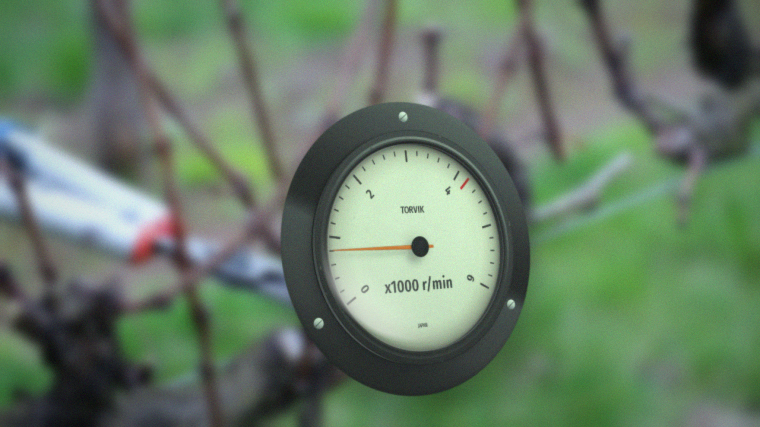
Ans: 800 rpm
